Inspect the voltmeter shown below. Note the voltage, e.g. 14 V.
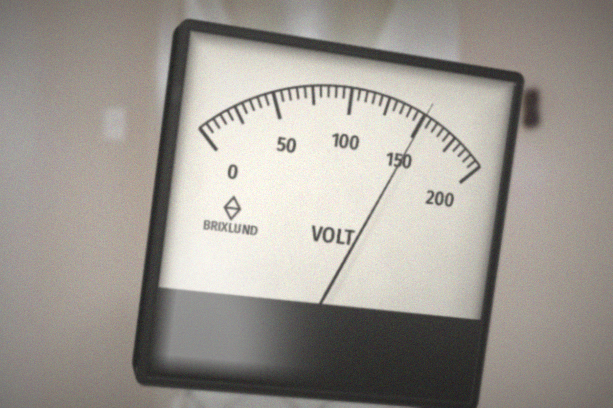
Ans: 150 V
